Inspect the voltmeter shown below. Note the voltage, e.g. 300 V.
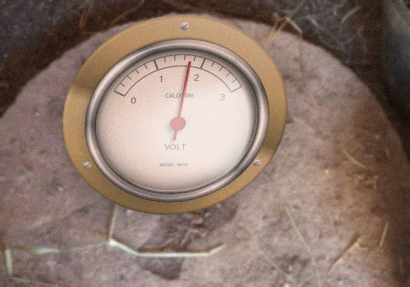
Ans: 1.7 V
